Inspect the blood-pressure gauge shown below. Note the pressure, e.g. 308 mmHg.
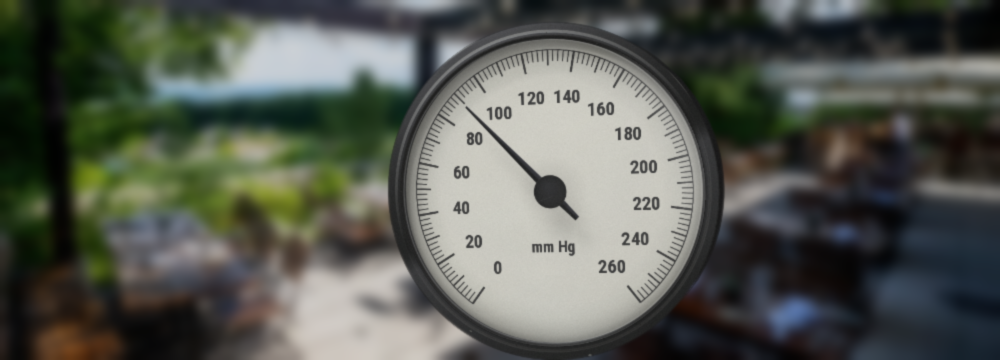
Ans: 90 mmHg
